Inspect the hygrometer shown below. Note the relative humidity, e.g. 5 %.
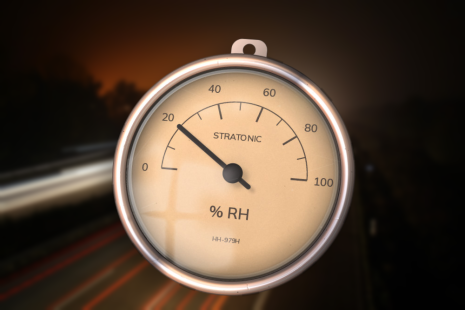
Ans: 20 %
